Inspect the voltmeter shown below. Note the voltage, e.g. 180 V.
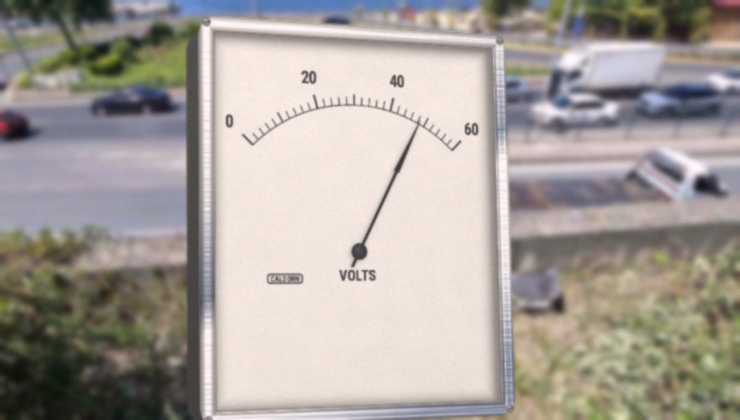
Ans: 48 V
